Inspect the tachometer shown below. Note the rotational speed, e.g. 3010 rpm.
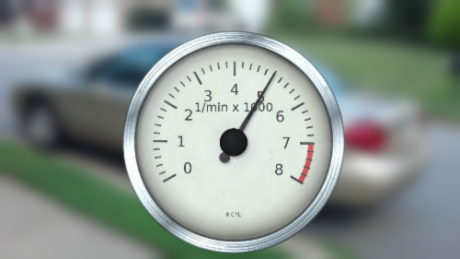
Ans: 5000 rpm
